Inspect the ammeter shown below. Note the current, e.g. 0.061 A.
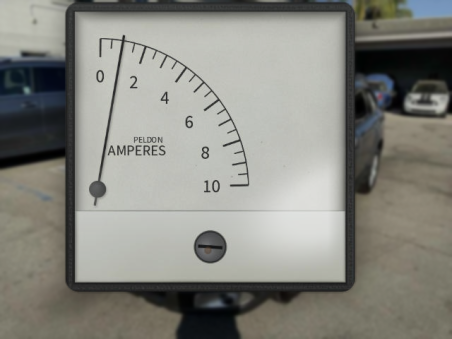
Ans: 1 A
